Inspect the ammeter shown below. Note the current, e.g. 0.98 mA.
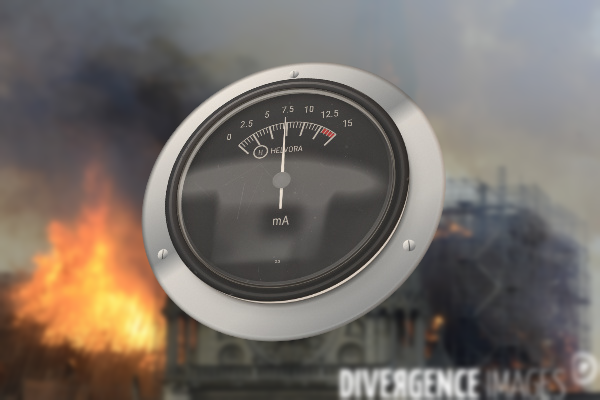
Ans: 7.5 mA
